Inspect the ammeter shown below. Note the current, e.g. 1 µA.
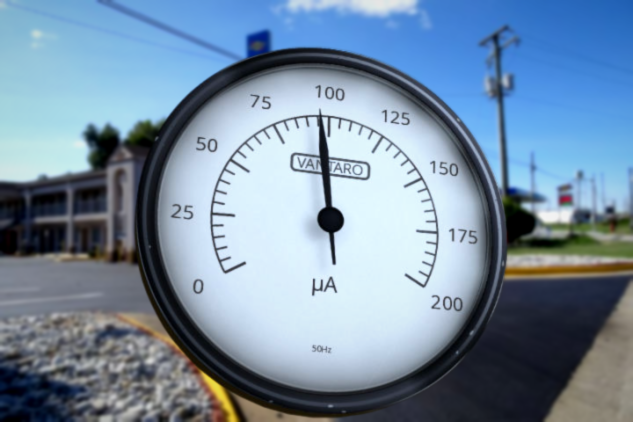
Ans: 95 µA
